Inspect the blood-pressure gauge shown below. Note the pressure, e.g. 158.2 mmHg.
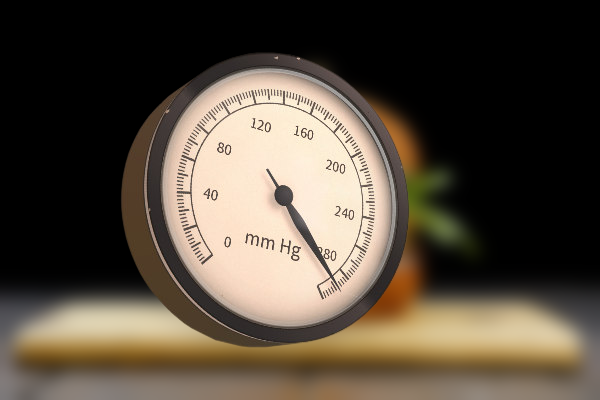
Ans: 290 mmHg
